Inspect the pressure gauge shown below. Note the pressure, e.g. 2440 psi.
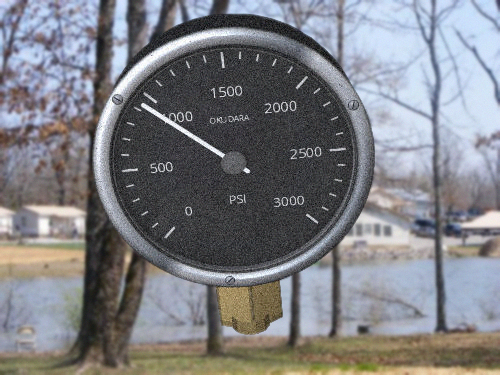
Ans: 950 psi
